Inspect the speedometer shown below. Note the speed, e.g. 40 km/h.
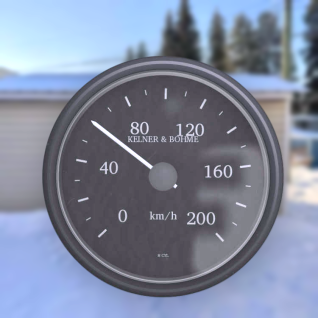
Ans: 60 km/h
